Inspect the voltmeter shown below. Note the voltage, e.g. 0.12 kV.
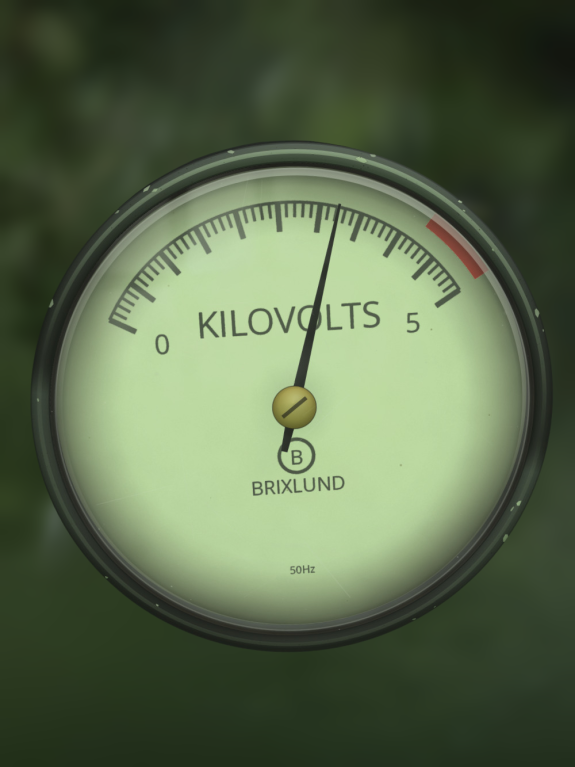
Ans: 3.2 kV
